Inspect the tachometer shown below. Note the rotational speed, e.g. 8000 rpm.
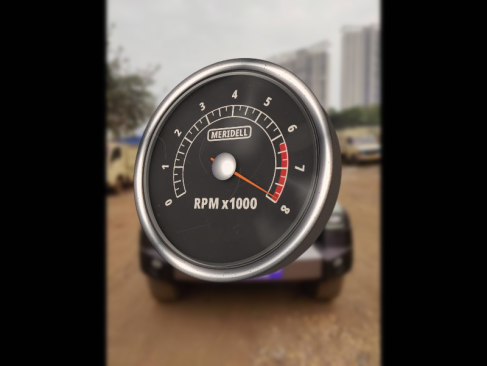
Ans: 7875 rpm
